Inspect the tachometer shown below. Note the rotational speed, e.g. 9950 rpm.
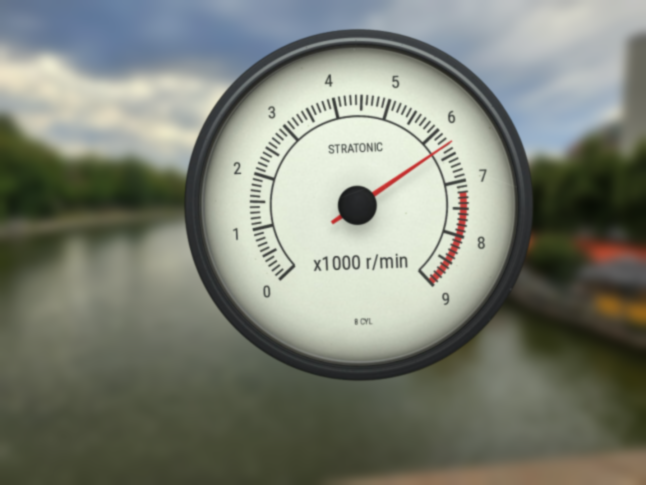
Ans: 6300 rpm
